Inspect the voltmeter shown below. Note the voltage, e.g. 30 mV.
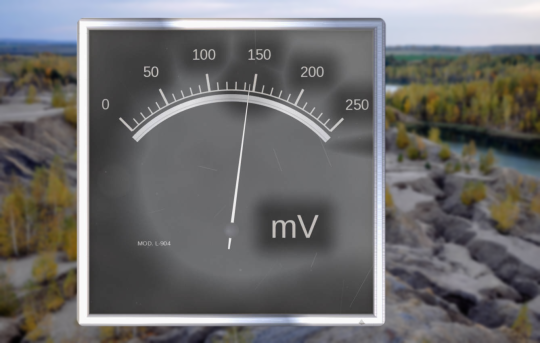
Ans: 145 mV
